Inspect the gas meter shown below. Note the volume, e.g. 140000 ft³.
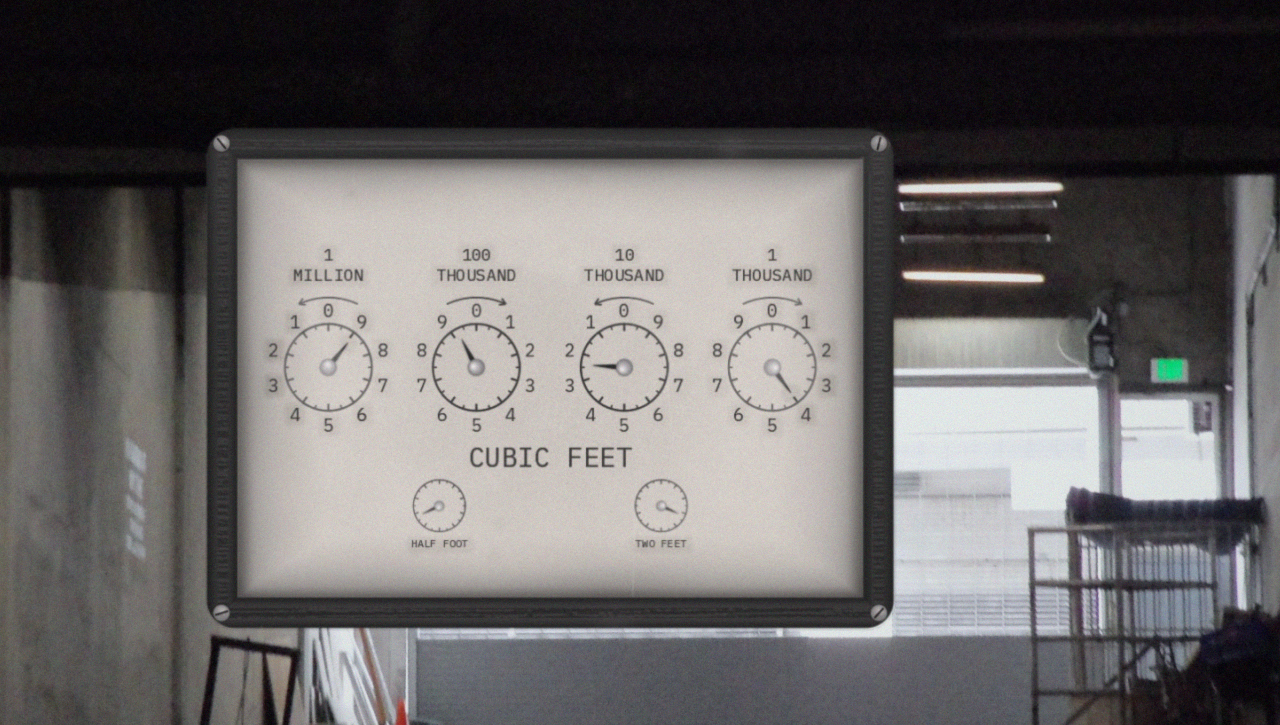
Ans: 892400 ft³
